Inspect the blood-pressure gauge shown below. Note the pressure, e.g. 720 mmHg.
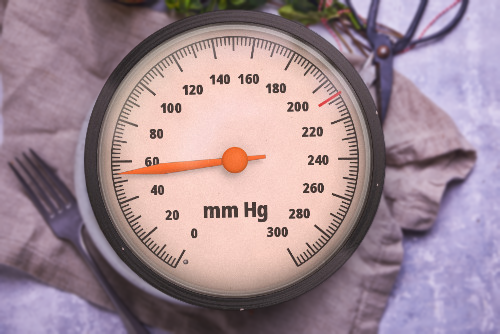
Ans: 54 mmHg
